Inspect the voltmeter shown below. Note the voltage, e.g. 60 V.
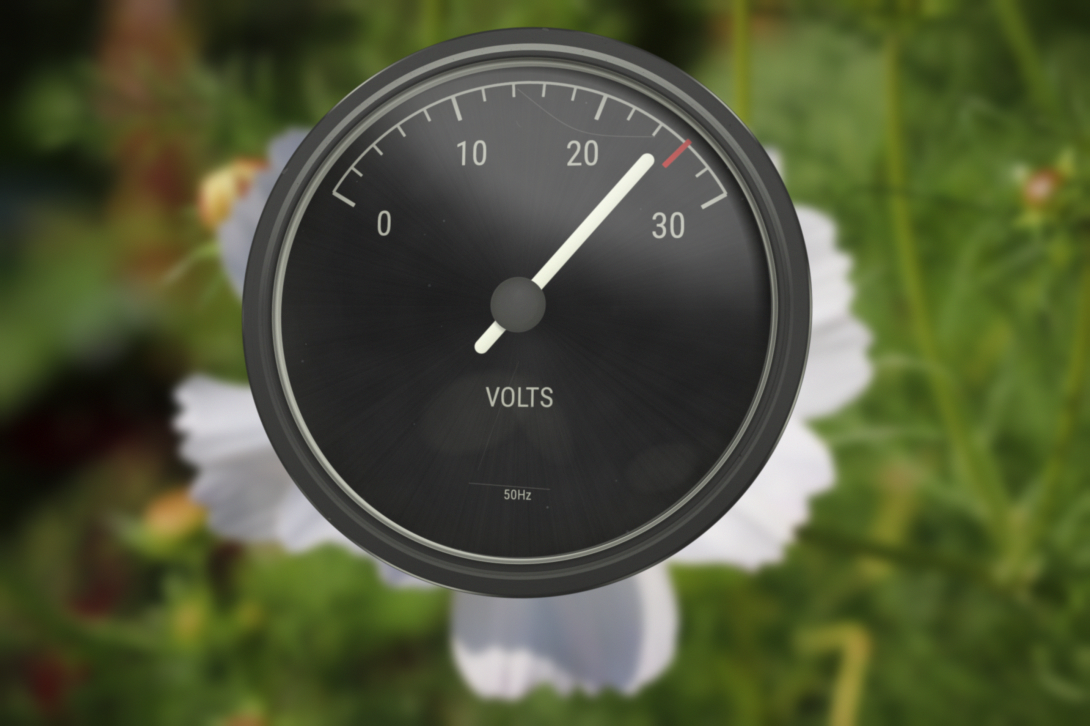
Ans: 25 V
